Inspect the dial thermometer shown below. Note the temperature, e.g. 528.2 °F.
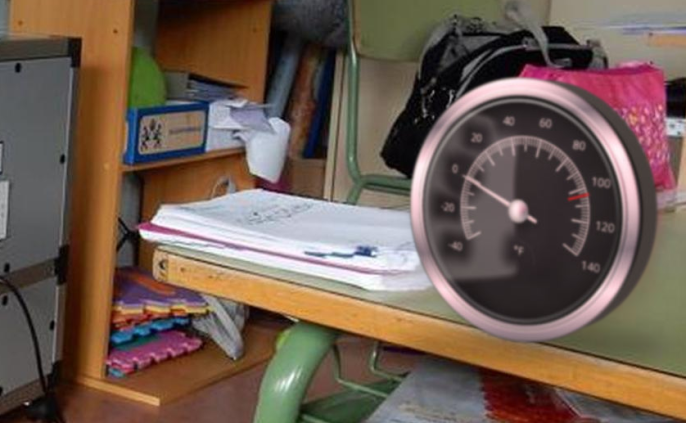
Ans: 0 °F
